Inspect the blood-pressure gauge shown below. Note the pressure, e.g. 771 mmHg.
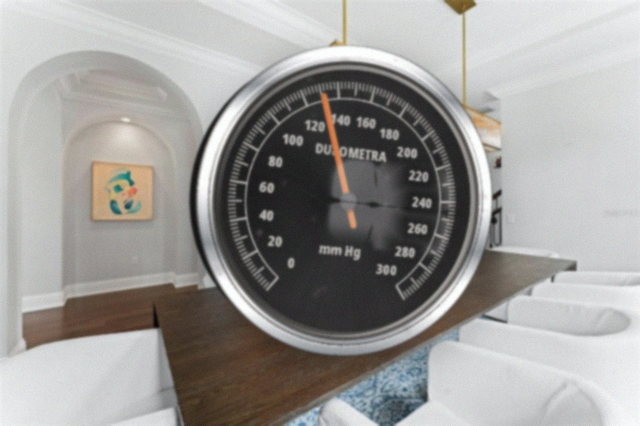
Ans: 130 mmHg
